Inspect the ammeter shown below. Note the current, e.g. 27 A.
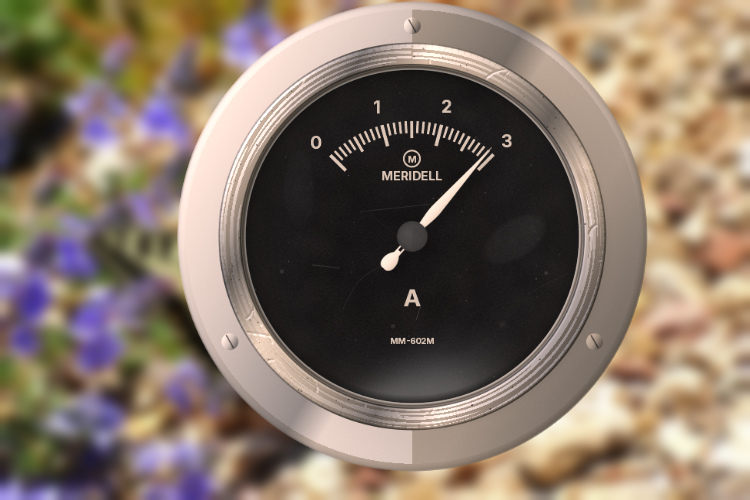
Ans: 2.9 A
